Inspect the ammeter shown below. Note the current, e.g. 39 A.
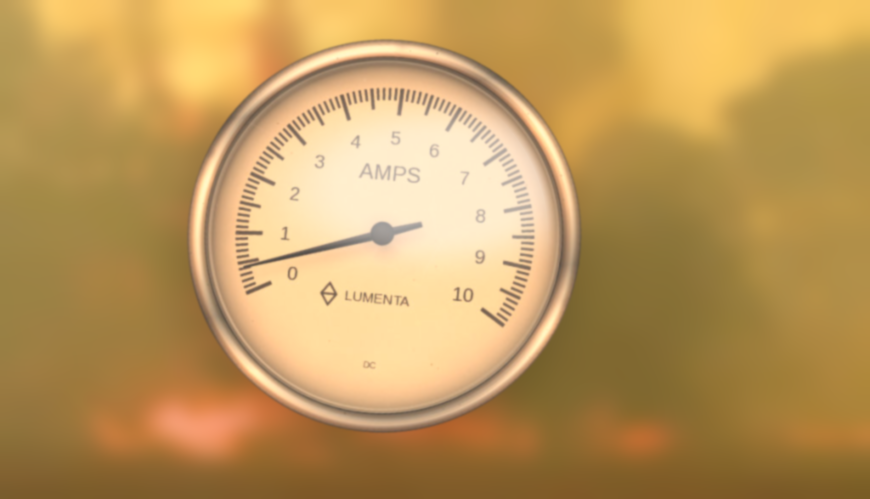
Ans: 0.4 A
